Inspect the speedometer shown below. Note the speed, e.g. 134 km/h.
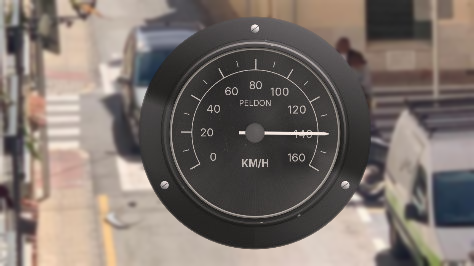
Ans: 140 km/h
